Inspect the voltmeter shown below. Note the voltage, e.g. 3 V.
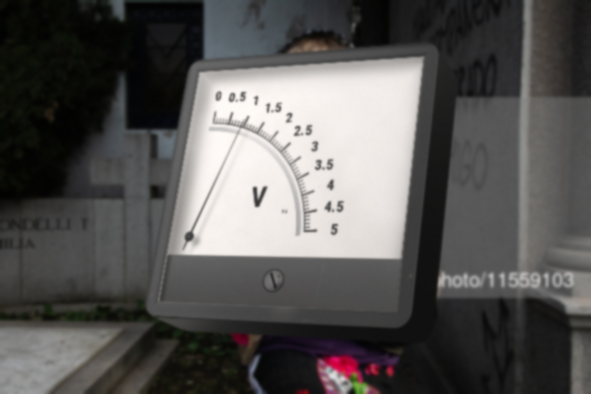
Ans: 1 V
